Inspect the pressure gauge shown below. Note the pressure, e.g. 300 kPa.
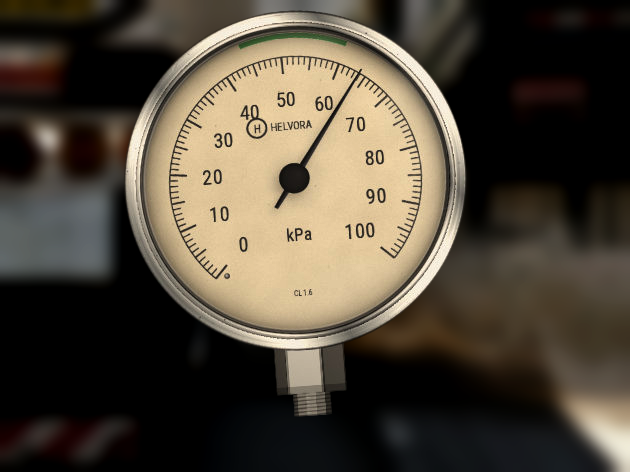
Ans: 64 kPa
